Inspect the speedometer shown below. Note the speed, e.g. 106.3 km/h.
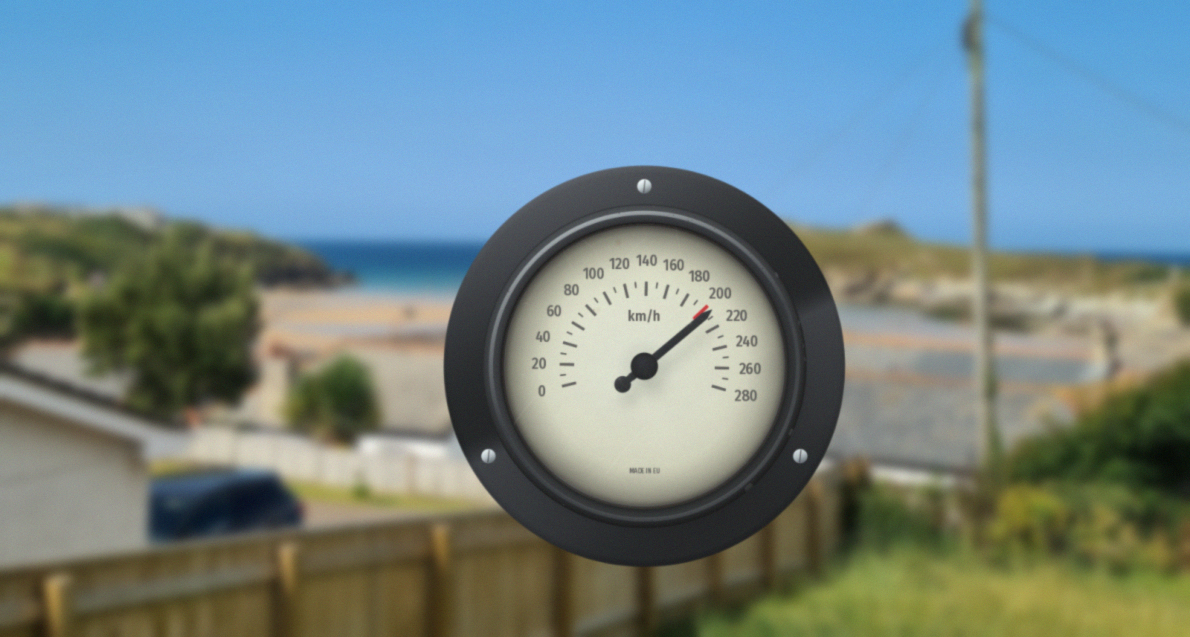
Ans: 205 km/h
